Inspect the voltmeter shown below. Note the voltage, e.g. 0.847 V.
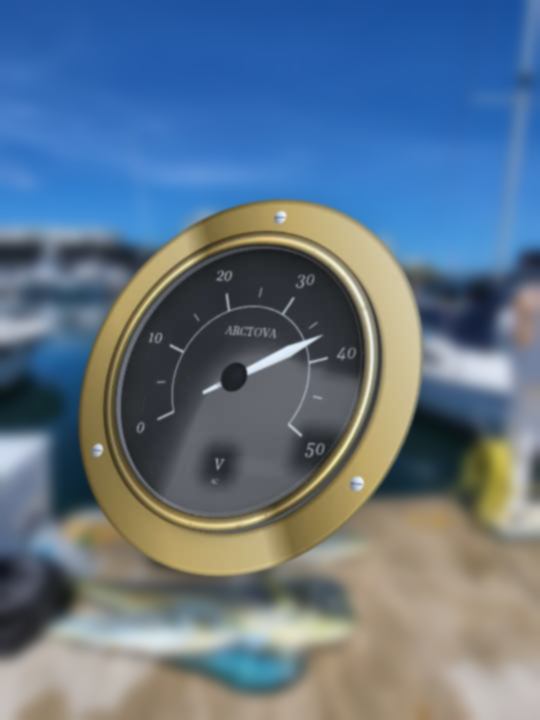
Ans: 37.5 V
